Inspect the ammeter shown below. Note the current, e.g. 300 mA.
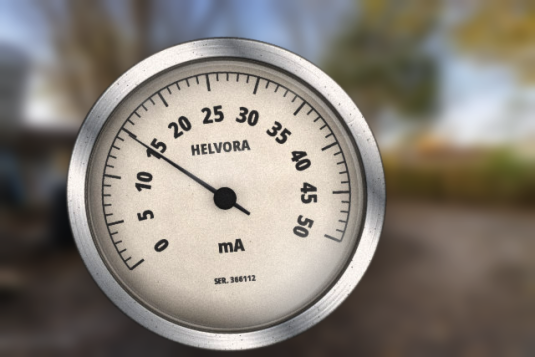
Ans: 15 mA
